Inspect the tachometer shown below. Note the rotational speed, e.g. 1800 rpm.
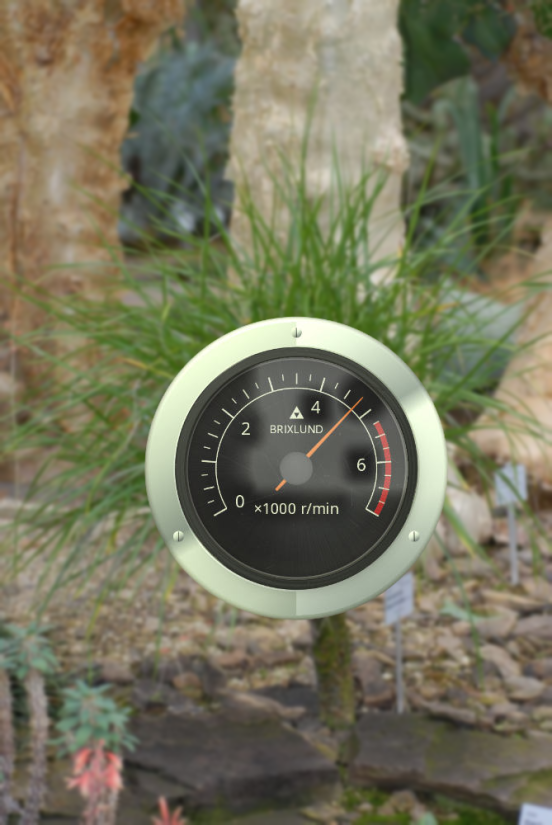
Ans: 4750 rpm
